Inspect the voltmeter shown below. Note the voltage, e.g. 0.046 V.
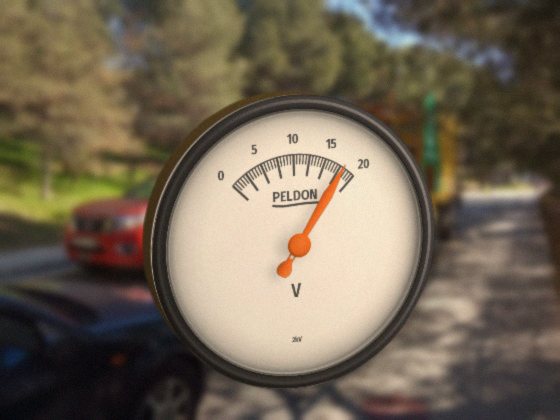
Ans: 17.5 V
